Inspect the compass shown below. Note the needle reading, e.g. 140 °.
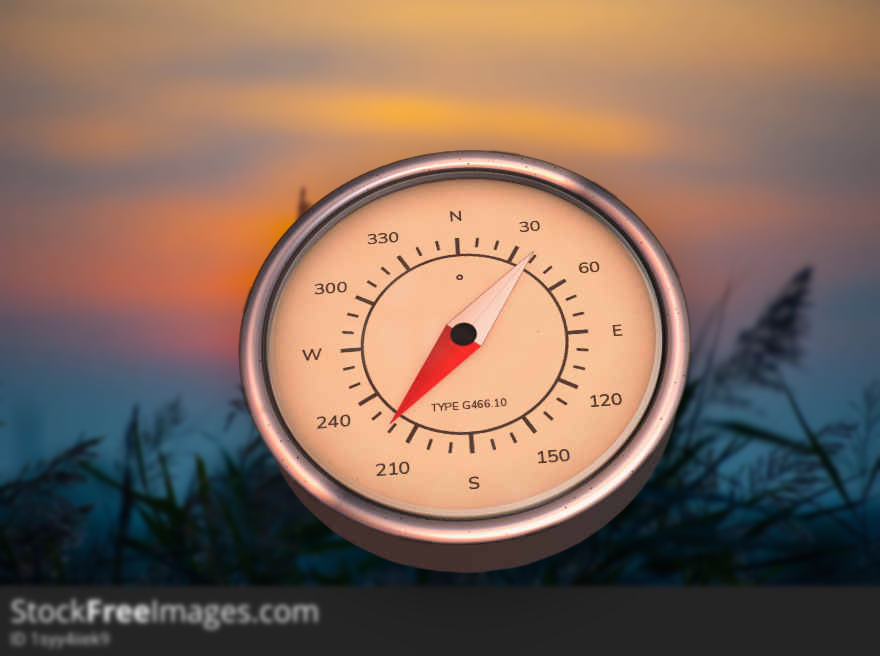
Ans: 220 °
